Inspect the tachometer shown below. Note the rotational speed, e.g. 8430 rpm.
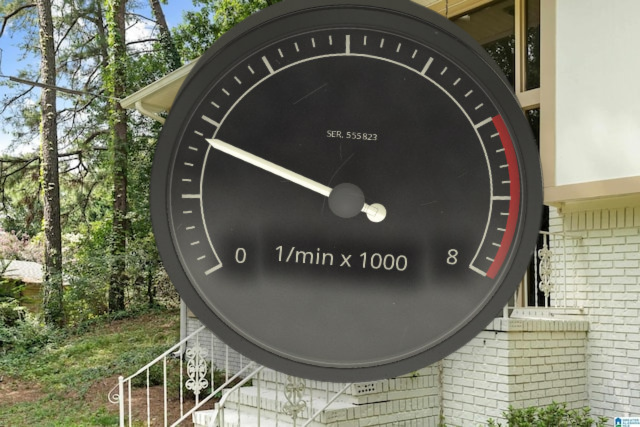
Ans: 1800 rpm
